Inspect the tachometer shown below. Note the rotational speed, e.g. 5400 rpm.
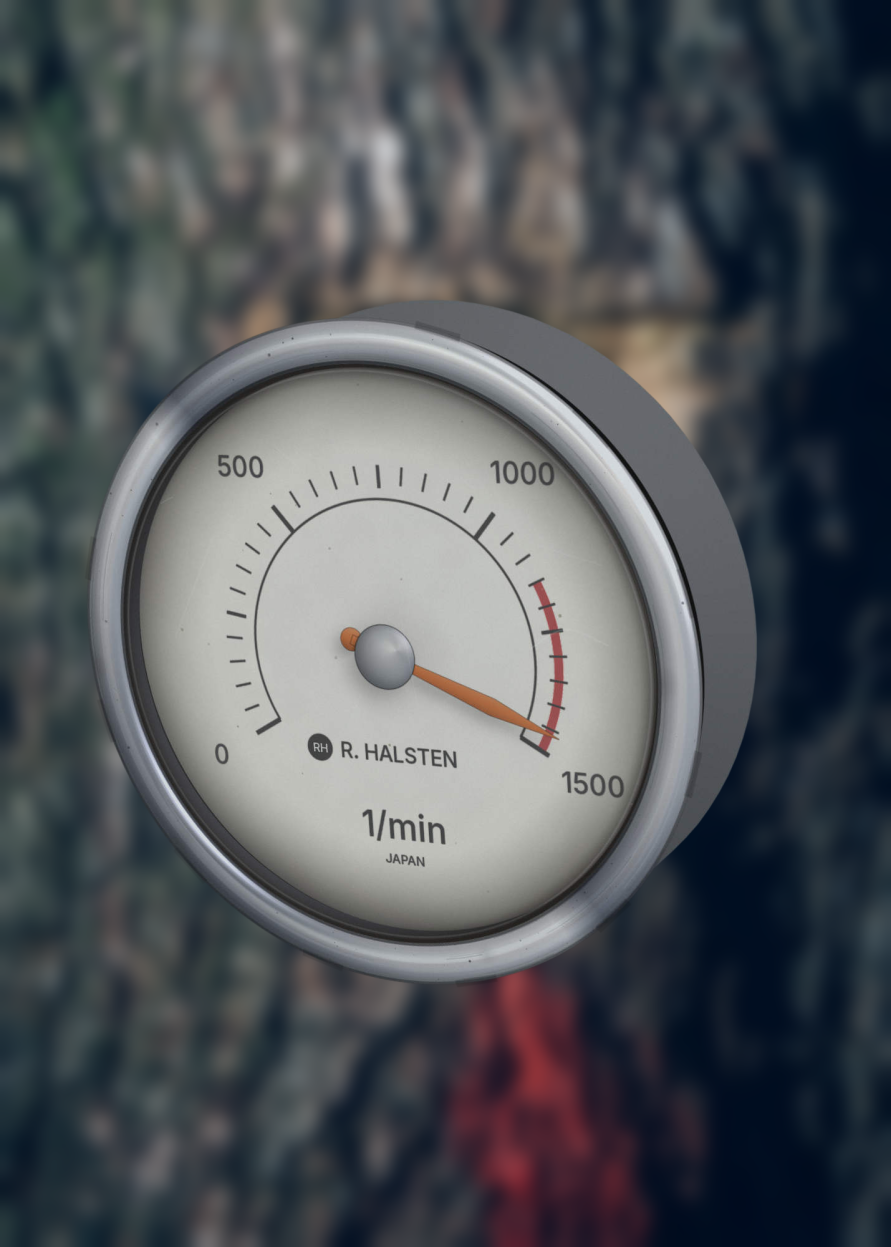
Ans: 1450 rpm
